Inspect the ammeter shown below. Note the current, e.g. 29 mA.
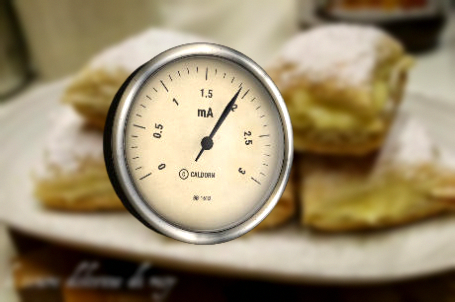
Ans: 1.9 mA
